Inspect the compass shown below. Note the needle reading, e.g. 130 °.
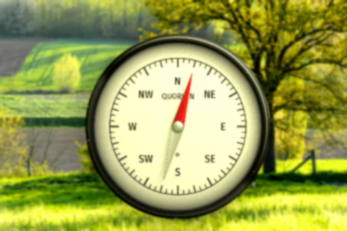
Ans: 15 °
